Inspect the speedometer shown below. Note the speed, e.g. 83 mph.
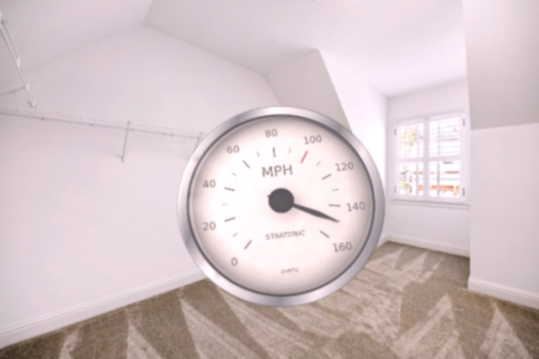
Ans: 150 mph
